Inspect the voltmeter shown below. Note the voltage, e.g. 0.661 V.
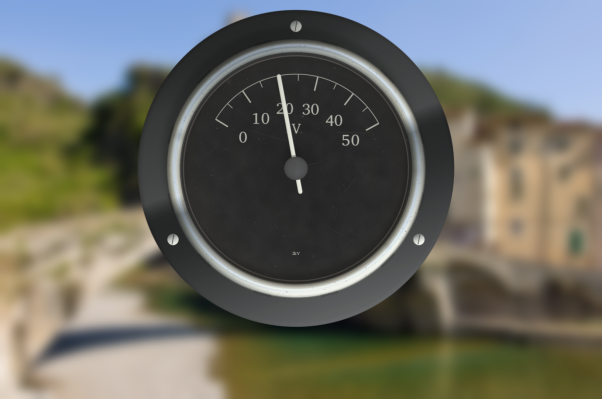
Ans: 20 V
